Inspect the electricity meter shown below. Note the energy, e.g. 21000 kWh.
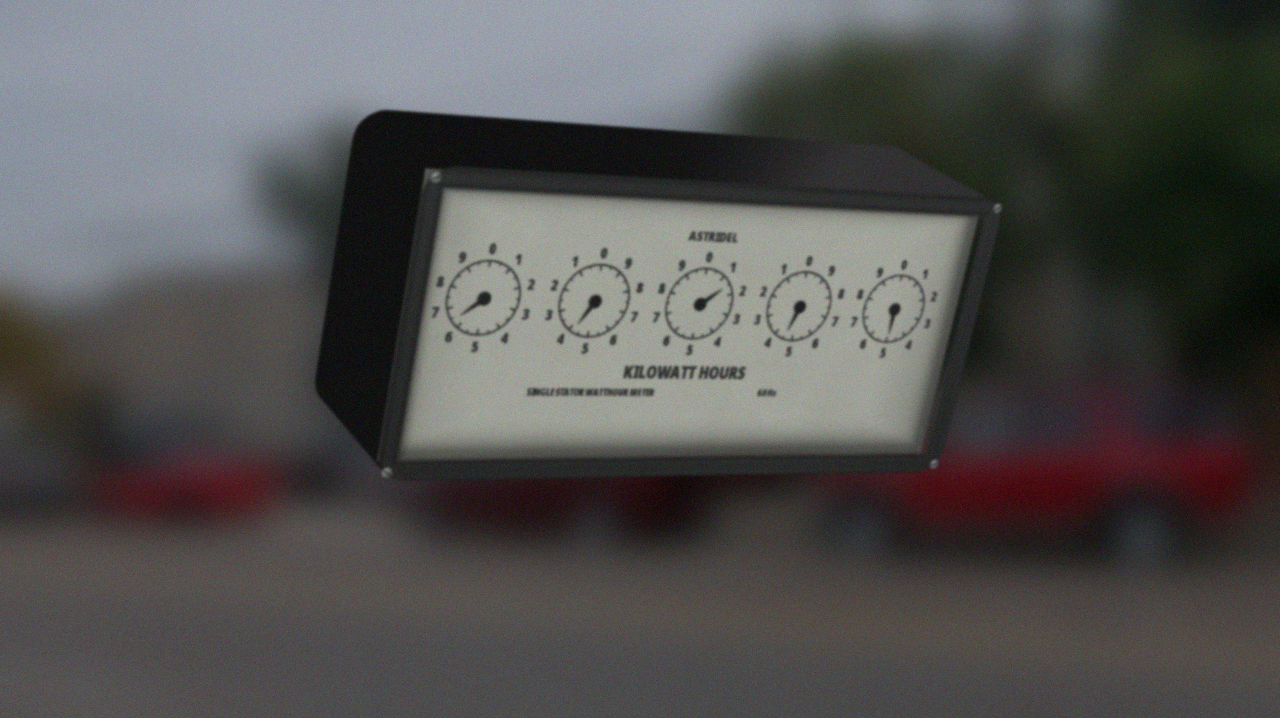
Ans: 64145 kWh
